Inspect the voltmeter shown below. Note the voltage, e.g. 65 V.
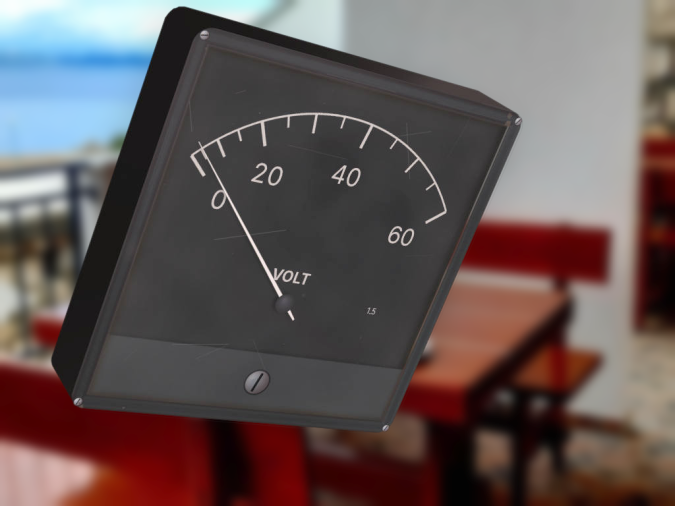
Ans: 5 V
